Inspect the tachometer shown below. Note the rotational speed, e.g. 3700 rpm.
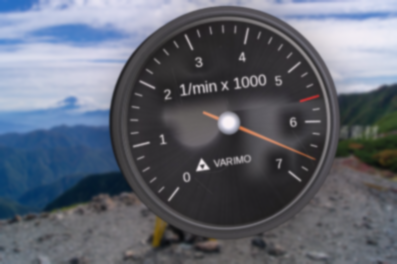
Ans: 6600 rpm
